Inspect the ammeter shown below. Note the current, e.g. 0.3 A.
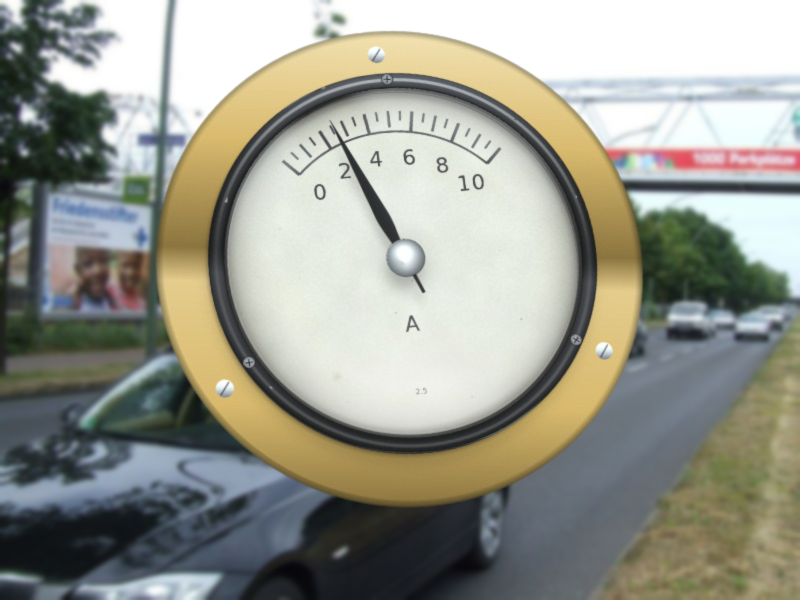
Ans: 2.5 A
